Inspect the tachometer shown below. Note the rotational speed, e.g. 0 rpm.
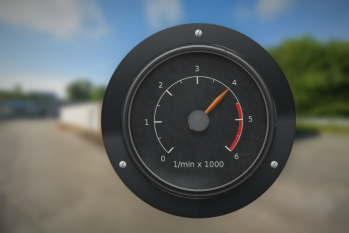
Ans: 4000 rpm
